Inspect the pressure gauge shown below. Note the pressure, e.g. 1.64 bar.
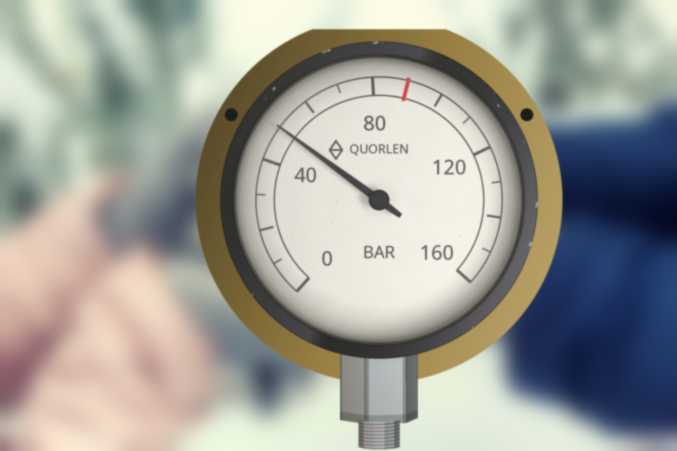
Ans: 50 bar
